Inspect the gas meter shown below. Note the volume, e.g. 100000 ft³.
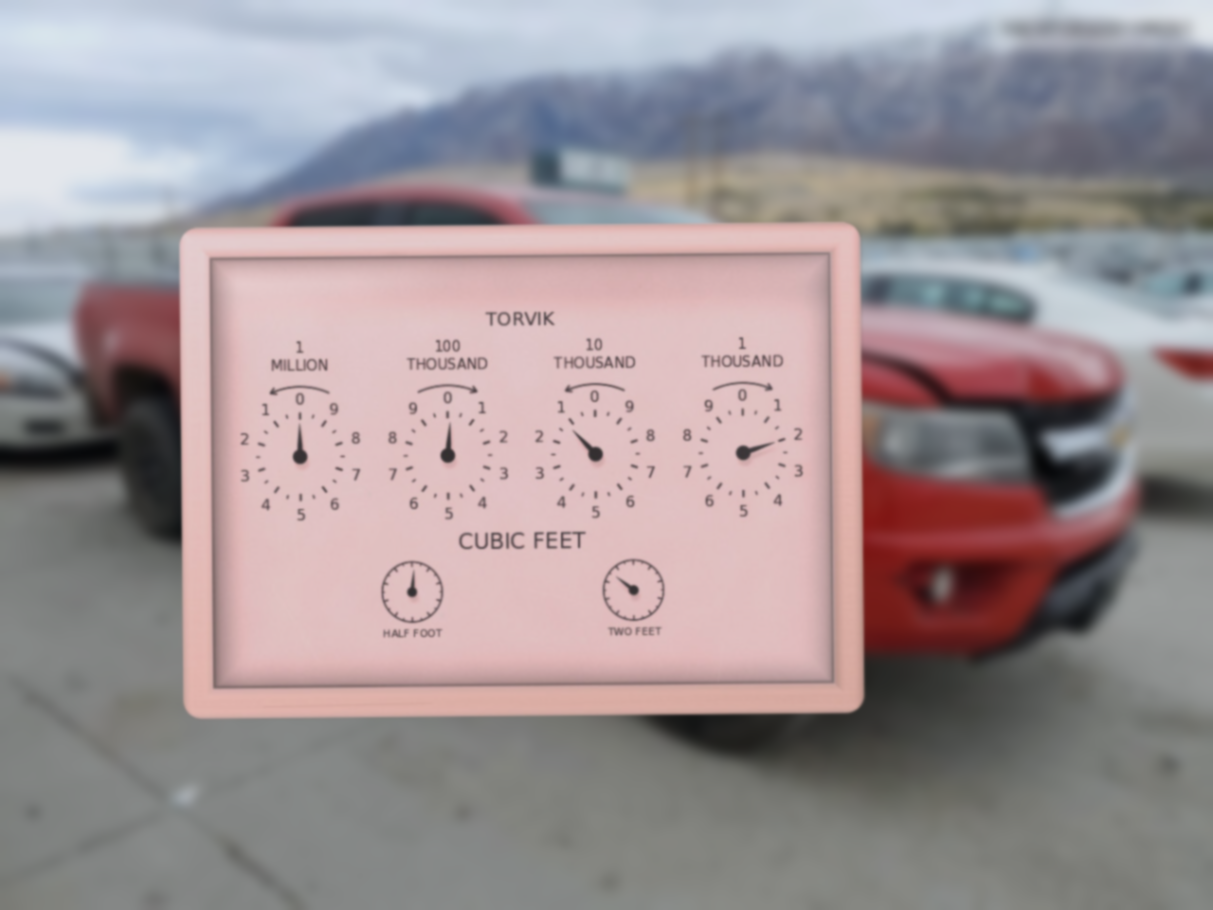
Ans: 1200 ft³
